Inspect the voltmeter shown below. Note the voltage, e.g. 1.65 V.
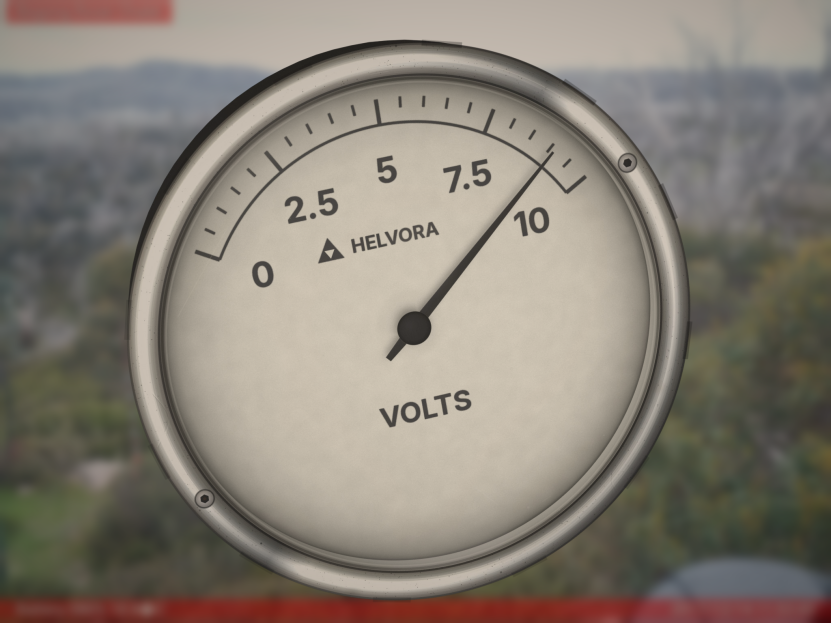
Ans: 9 V
